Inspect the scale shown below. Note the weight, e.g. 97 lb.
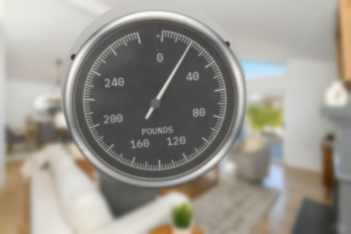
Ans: 20 lb
